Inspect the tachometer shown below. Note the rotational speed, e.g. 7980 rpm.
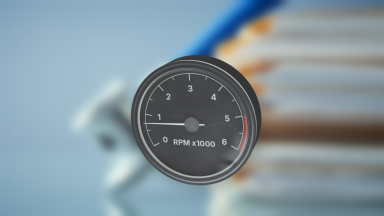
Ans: 750 rpm
